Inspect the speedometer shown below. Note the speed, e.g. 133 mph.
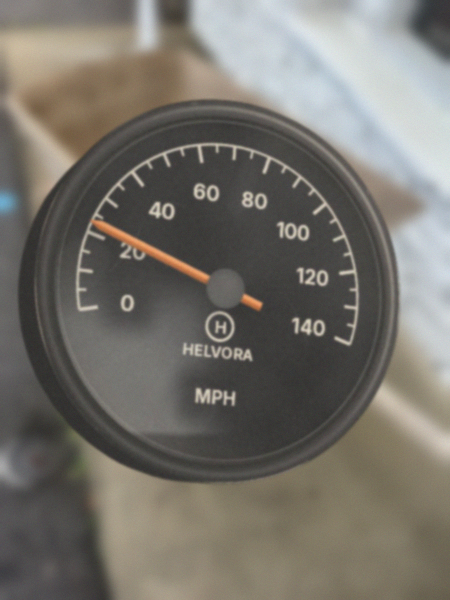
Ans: 22.5 mph
